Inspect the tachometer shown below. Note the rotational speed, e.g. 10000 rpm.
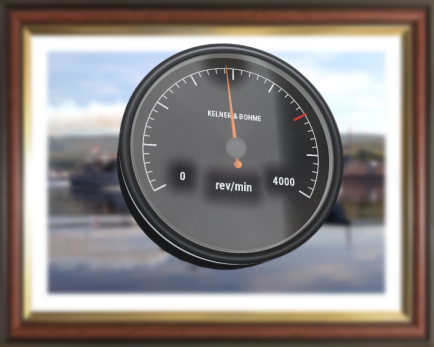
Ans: 1900 rpm
